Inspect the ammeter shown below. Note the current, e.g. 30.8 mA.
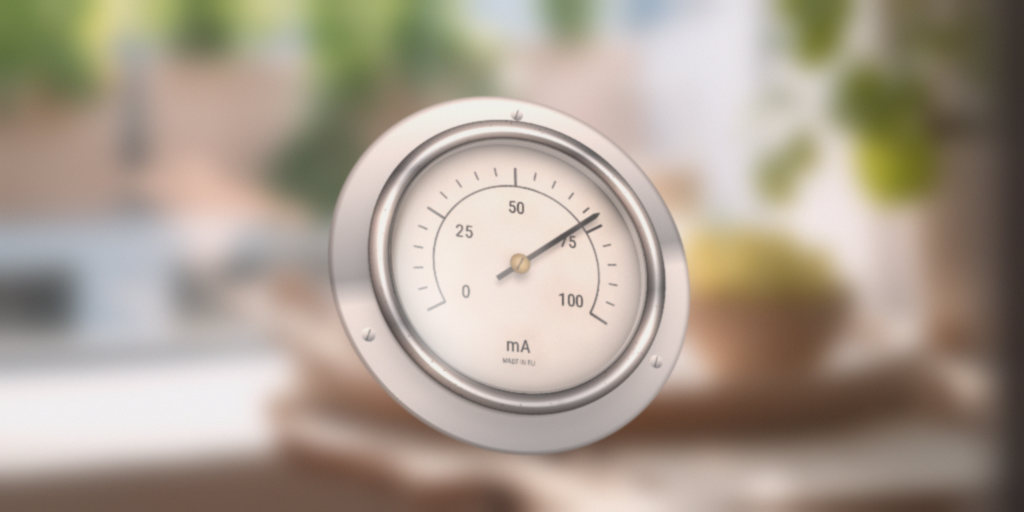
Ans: 72.5 mA
